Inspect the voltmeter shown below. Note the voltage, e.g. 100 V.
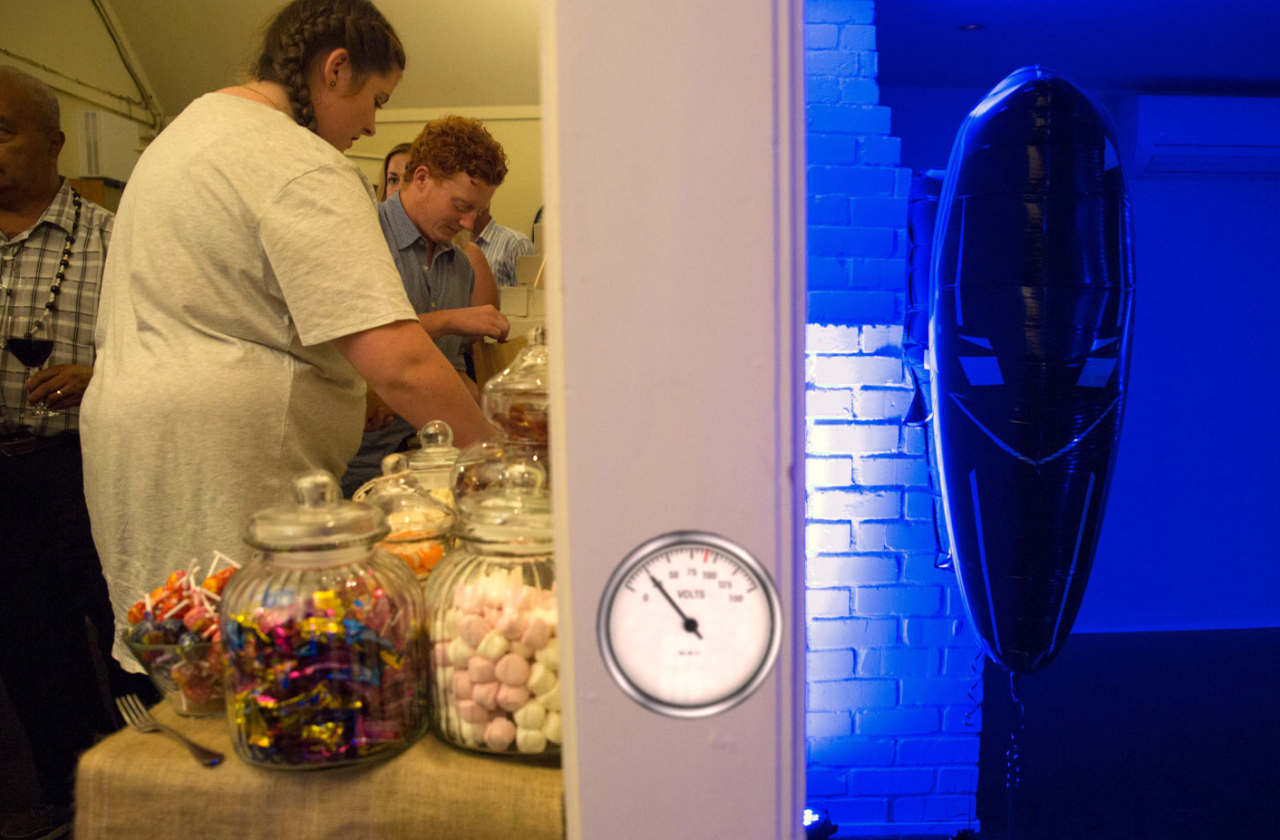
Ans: 25 V
